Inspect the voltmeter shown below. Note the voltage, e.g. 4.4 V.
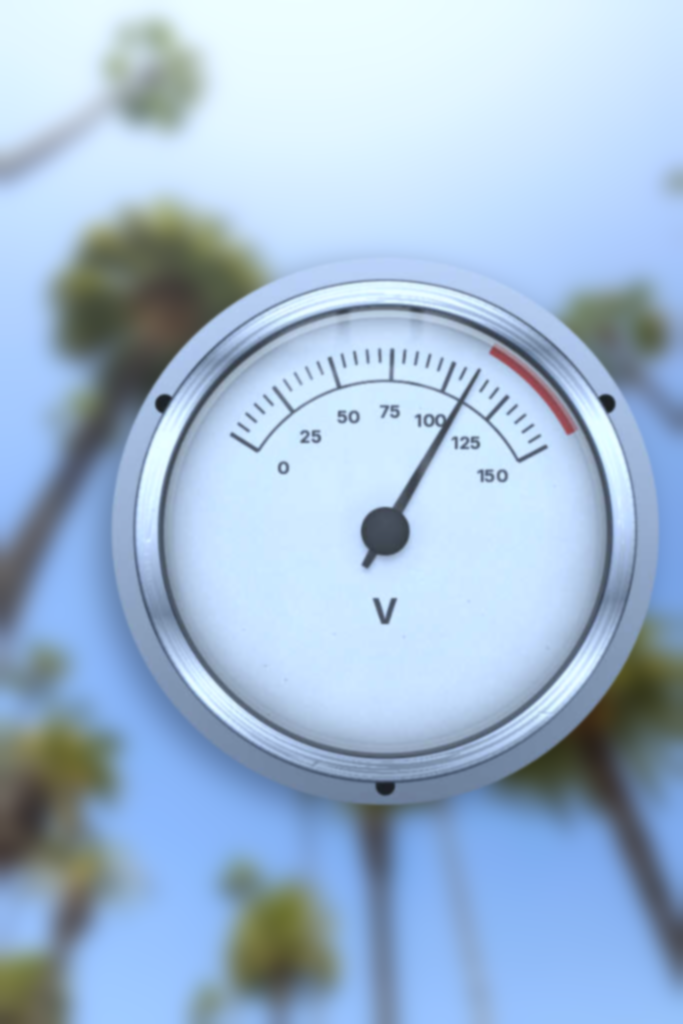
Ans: 110 V
